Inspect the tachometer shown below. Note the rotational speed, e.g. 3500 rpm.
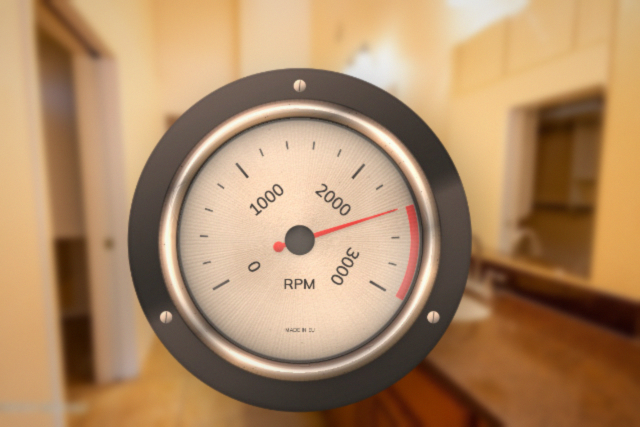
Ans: 2400 rpm
